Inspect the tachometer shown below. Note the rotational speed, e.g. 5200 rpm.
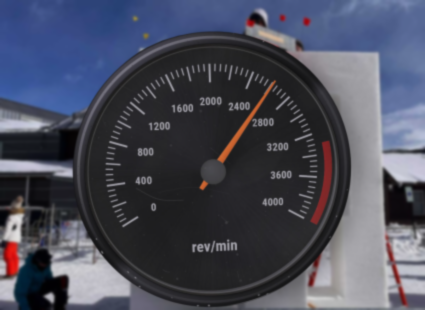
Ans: 2600 rpm
